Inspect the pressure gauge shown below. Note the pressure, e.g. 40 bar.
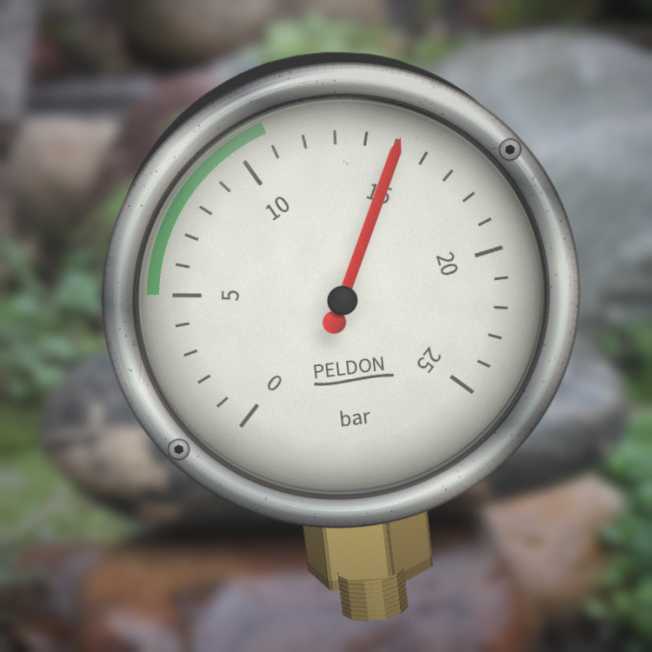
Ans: 15 bar
